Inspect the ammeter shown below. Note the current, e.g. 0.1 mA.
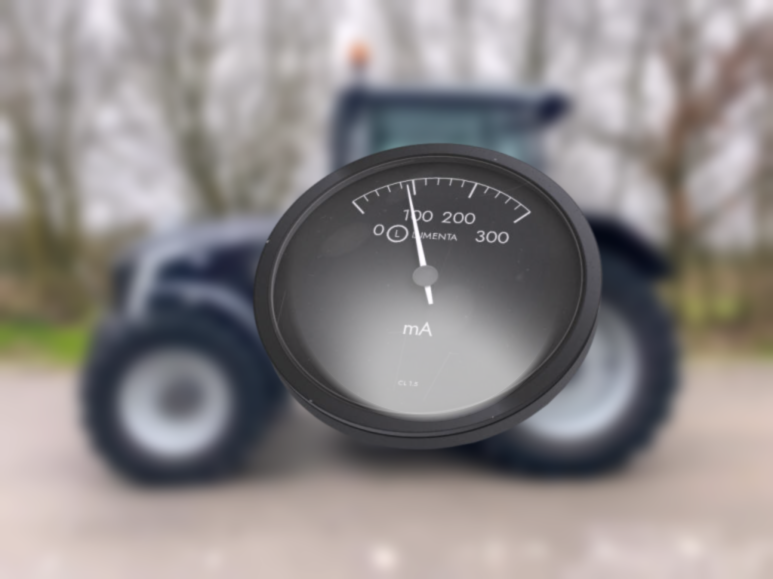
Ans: 90 mA
